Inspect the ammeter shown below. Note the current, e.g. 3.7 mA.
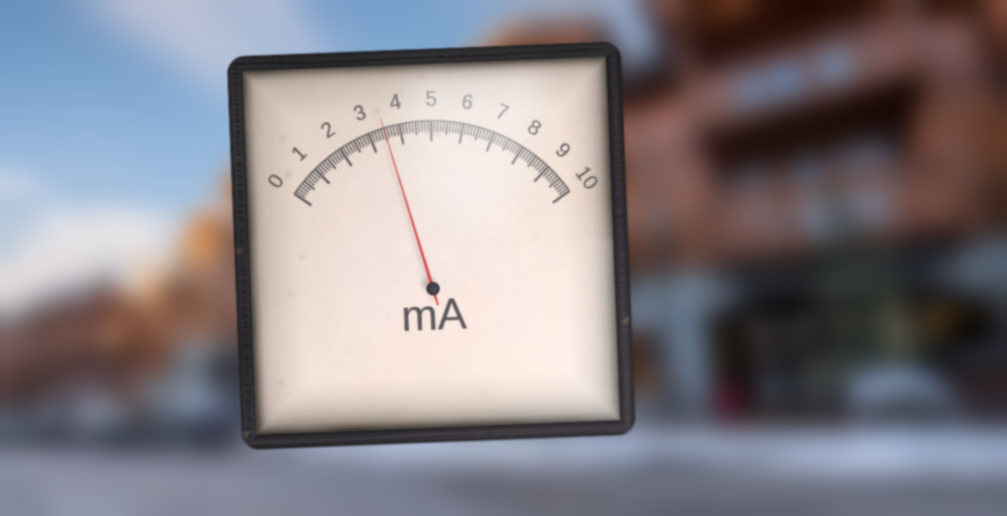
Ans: 3.5 mA
